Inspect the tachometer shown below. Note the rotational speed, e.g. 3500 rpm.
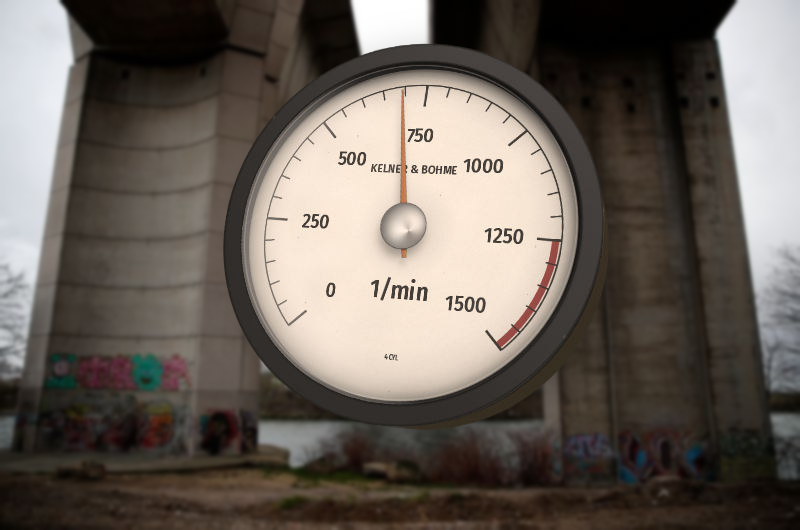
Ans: 700 rpm
